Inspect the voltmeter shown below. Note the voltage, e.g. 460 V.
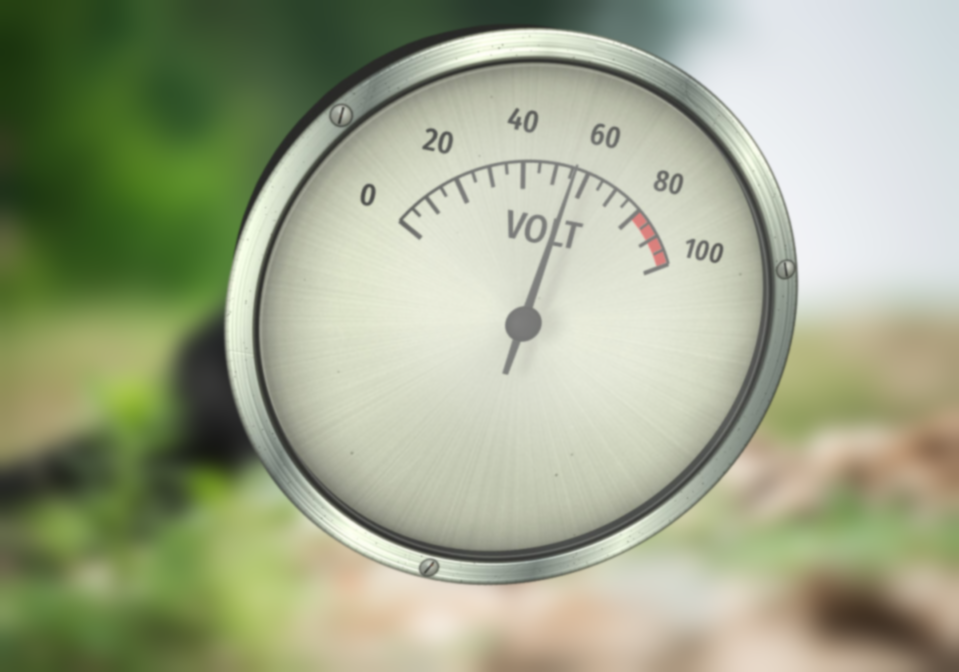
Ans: 55 V
